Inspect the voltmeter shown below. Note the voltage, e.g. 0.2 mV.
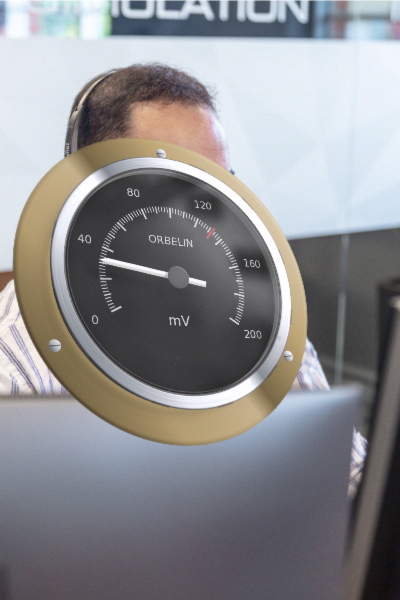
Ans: 30 mV
